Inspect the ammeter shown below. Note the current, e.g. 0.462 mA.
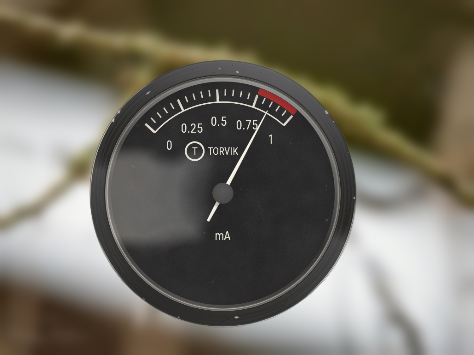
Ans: 0.85 mA
